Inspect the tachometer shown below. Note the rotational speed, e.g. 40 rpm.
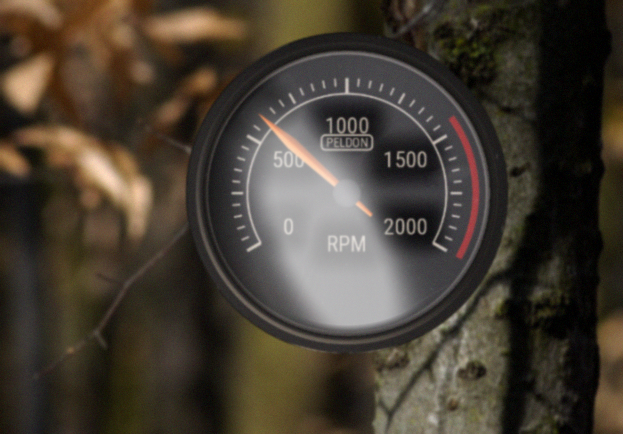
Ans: 600 rpm
